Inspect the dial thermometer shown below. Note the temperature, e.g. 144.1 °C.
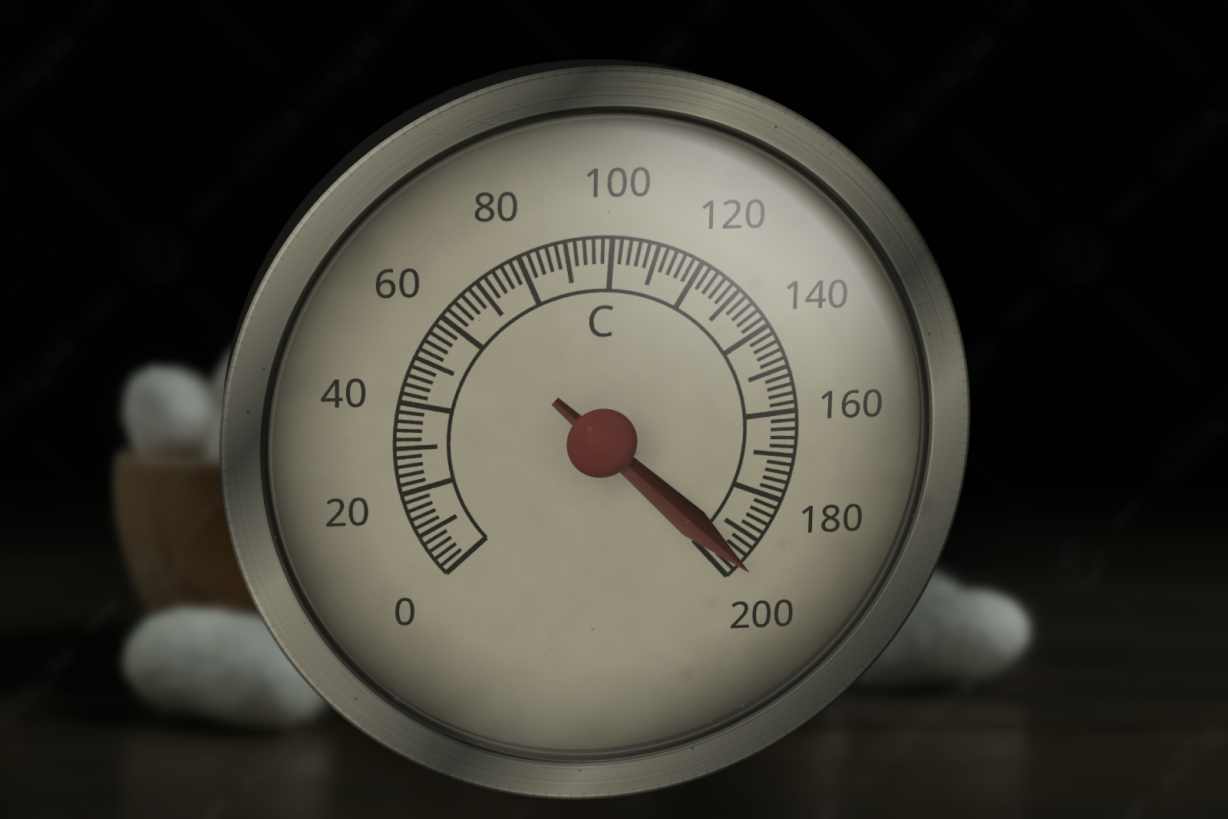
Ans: 196 °C
